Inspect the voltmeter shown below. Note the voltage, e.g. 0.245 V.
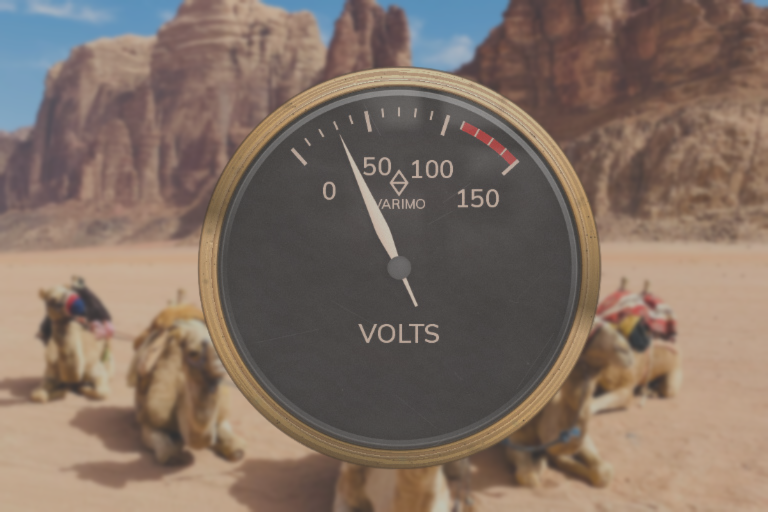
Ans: 30 V
